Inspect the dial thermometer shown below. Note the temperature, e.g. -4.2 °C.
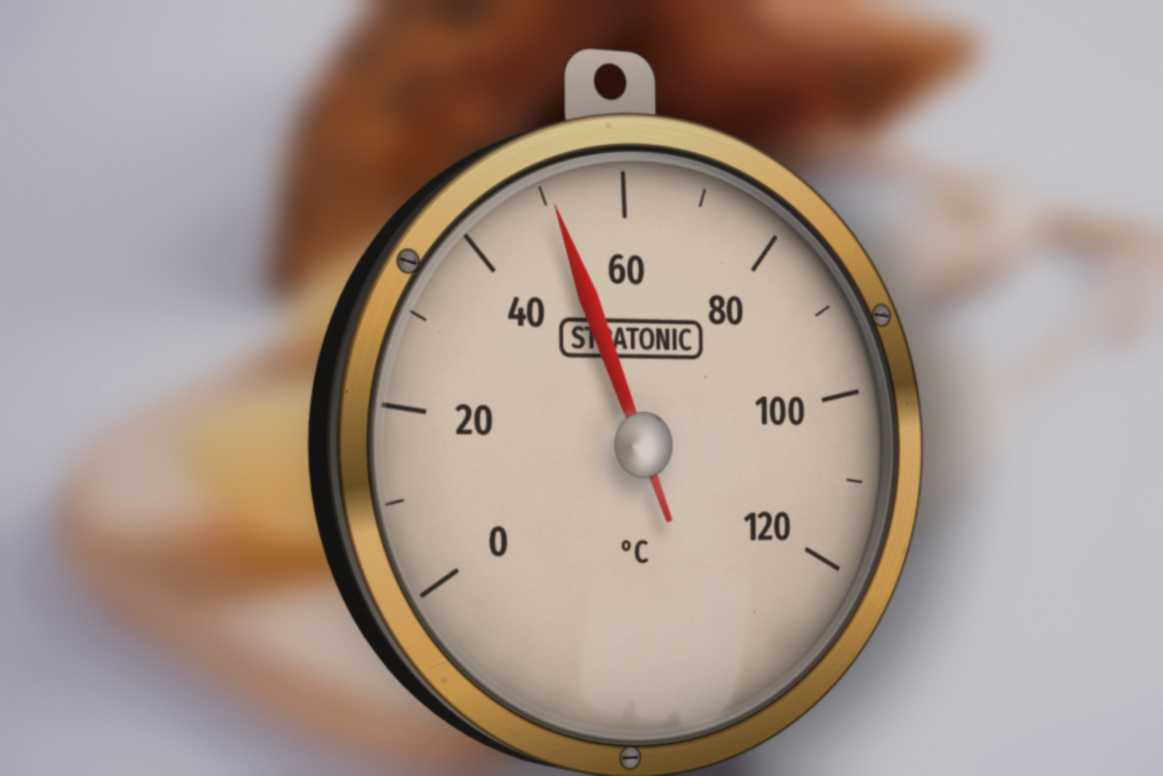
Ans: 50 °C
